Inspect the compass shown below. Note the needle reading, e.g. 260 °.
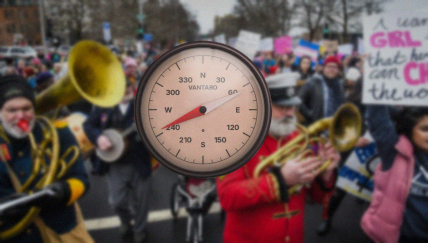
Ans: 245 °
